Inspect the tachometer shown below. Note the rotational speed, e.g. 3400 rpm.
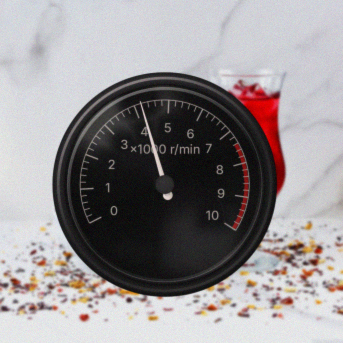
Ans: 4200 rpm
